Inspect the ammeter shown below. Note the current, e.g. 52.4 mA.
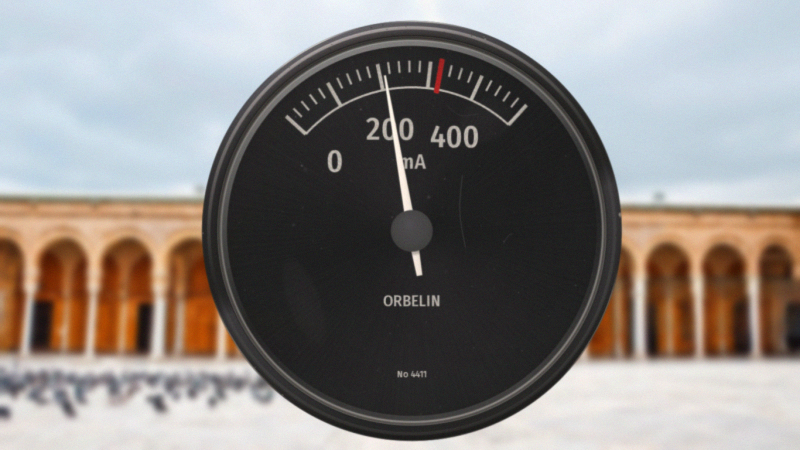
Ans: 210 mA
